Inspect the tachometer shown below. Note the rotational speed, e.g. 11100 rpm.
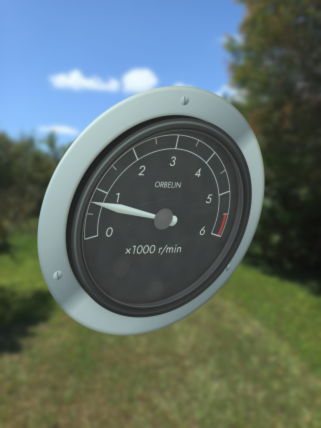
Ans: 750 rpm
